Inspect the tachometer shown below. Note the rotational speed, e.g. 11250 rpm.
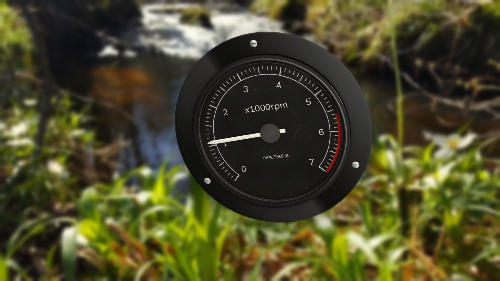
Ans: 1100 rpm
